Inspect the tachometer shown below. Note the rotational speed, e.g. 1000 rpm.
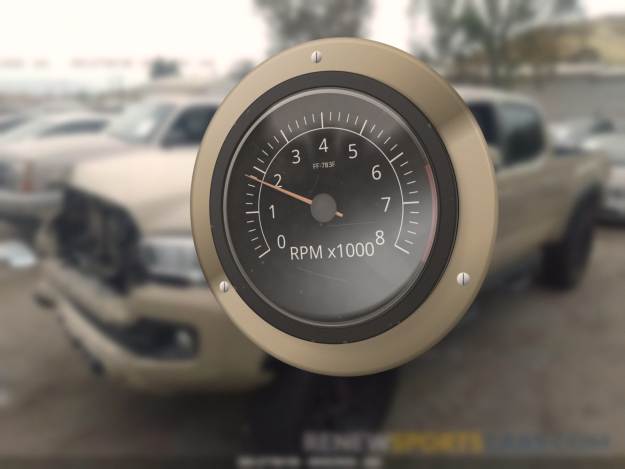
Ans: 1800 rpm
